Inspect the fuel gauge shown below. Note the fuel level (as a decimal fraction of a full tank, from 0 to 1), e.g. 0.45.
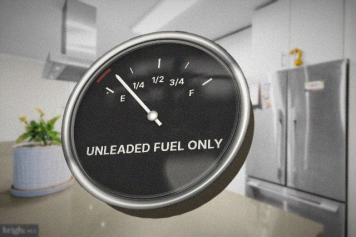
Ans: 0.125
